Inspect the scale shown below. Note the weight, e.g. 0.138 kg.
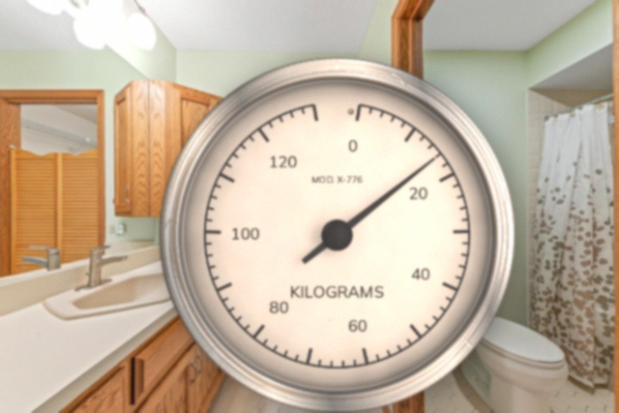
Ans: 16 kg
